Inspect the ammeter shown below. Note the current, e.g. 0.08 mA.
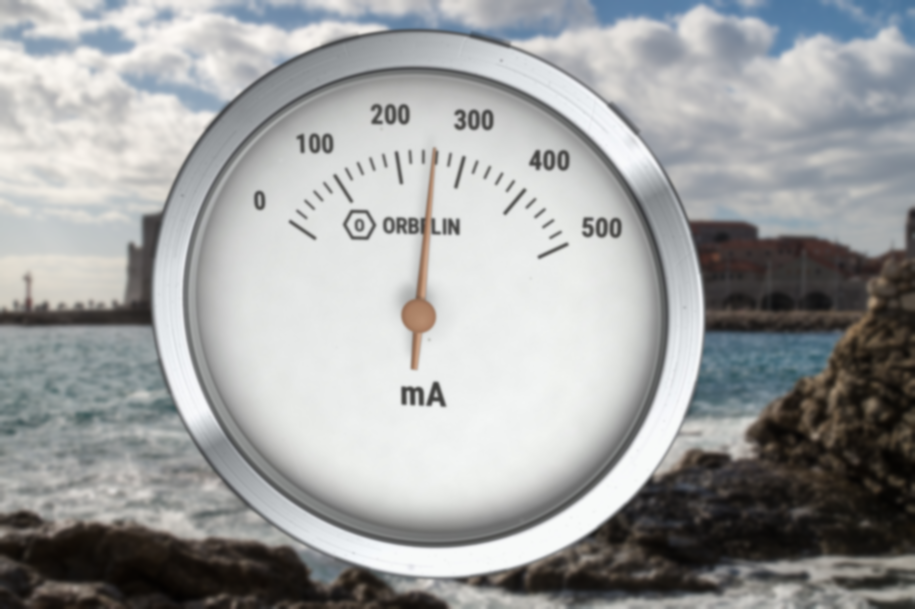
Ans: 260 mA
